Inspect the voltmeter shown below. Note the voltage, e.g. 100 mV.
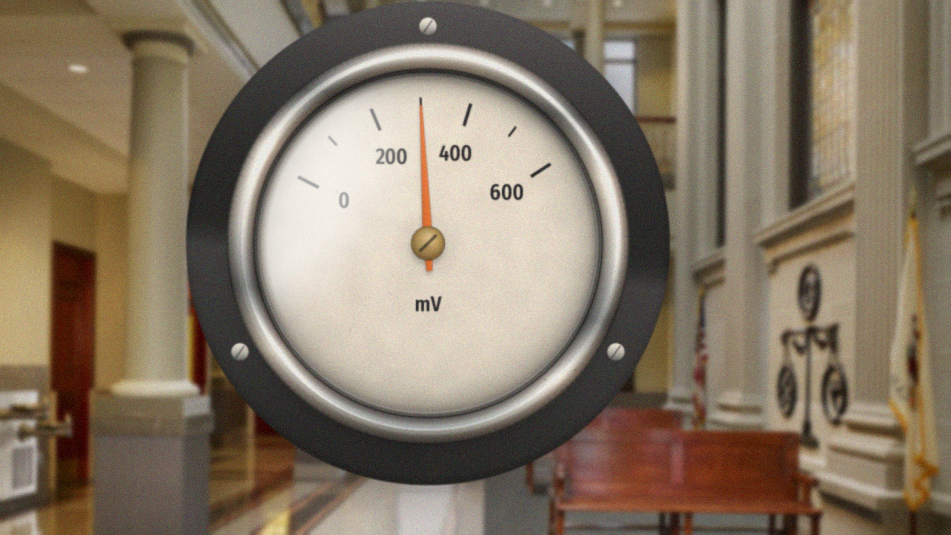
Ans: 300 mV
